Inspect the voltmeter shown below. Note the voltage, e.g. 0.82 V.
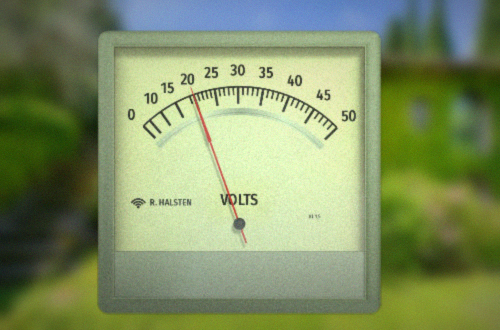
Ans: 20 V
